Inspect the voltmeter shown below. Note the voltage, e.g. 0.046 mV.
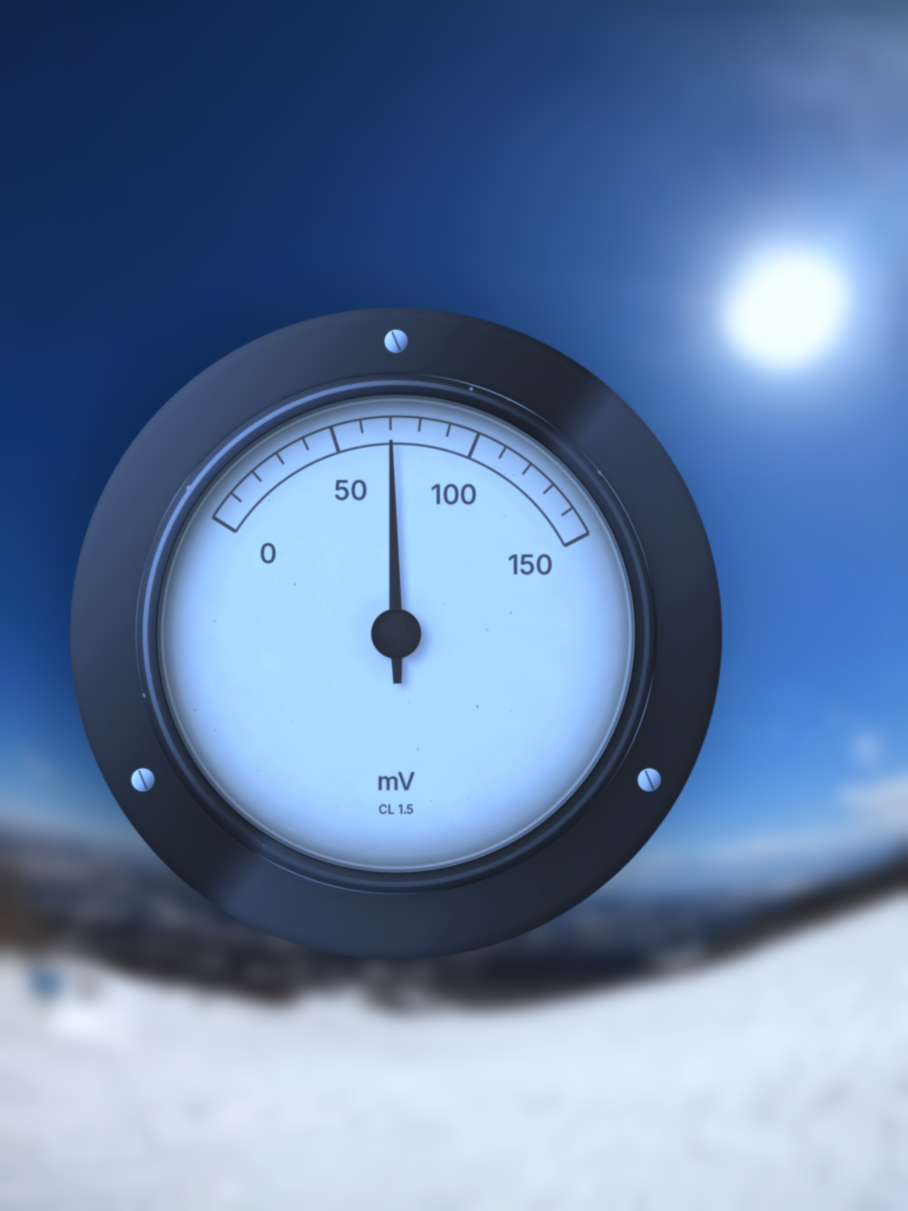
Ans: 70 mV
